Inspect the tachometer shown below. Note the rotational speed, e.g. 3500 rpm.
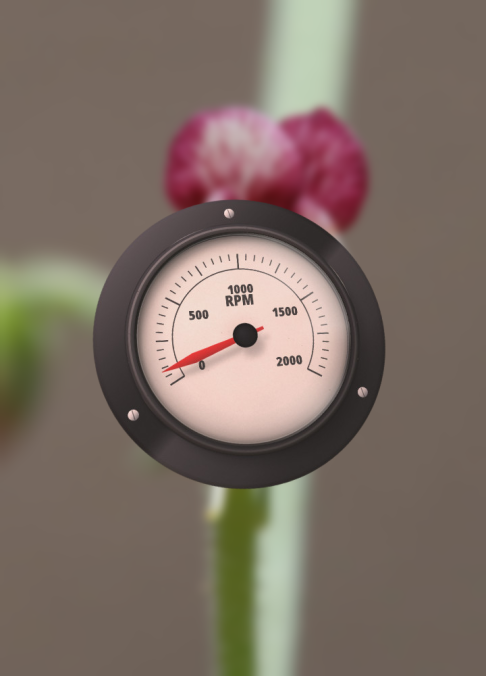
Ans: 75 rpm
